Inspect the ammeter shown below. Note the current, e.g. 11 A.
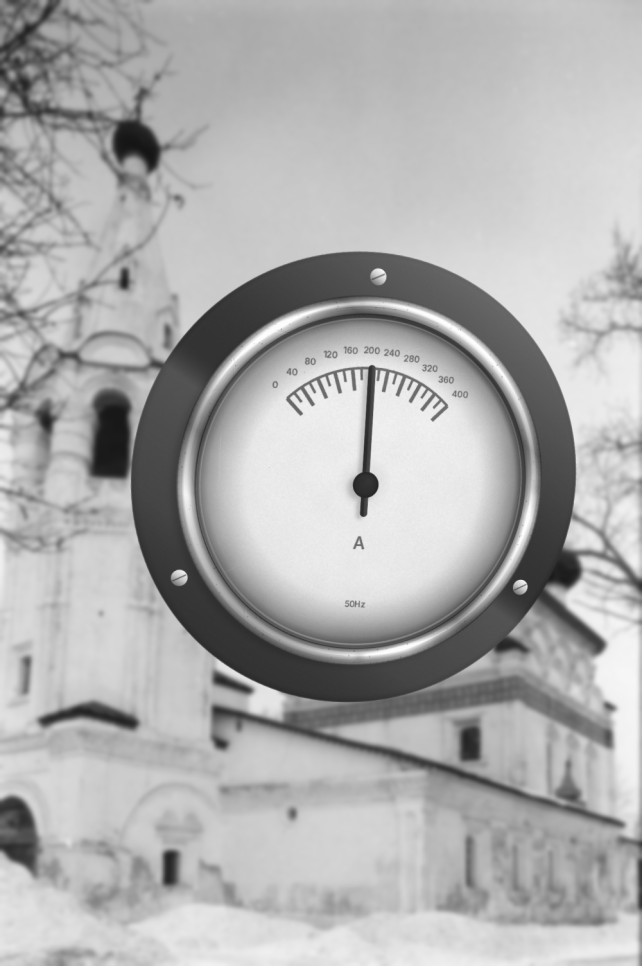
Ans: 200 A
